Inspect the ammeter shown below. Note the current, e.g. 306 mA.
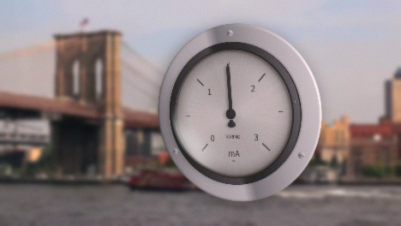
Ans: 1.5 mA
